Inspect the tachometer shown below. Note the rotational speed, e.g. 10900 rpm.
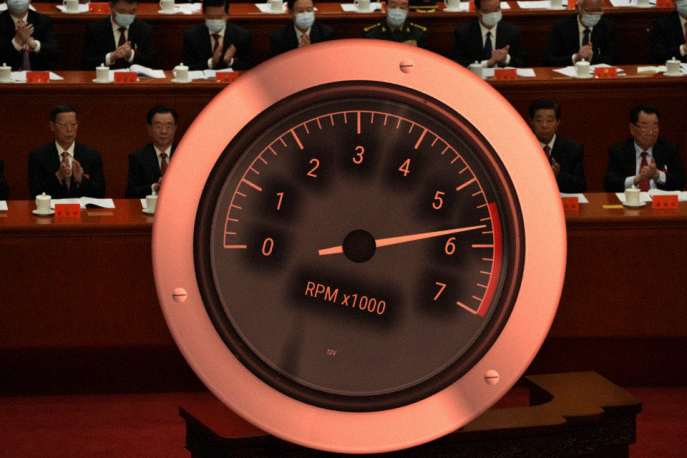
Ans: 5700 rpm
